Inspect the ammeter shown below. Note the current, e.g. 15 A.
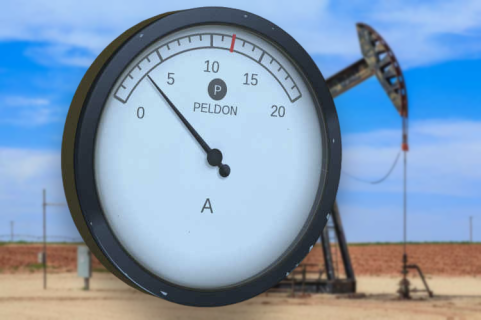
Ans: 3 A
